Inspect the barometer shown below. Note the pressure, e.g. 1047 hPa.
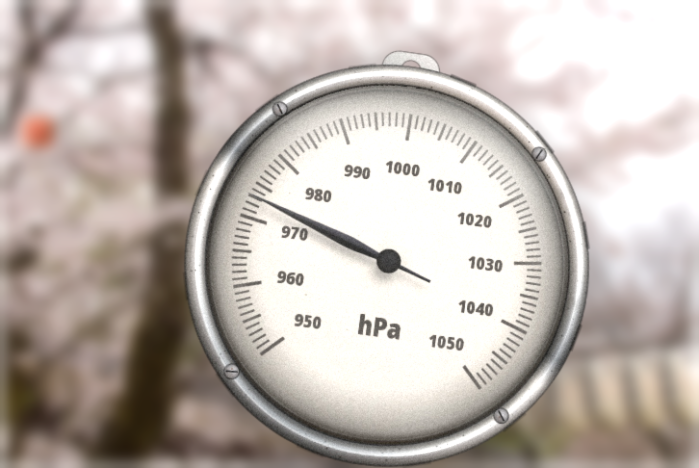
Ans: 973 hPa
